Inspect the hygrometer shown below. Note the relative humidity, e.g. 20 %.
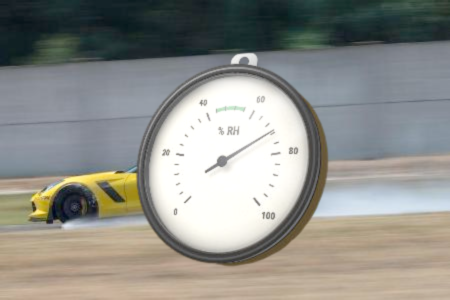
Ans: 72 %
